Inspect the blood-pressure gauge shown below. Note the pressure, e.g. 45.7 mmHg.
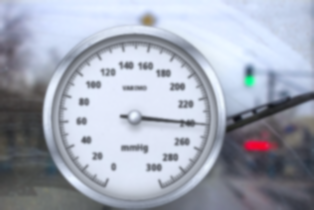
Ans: 240 mmHg
